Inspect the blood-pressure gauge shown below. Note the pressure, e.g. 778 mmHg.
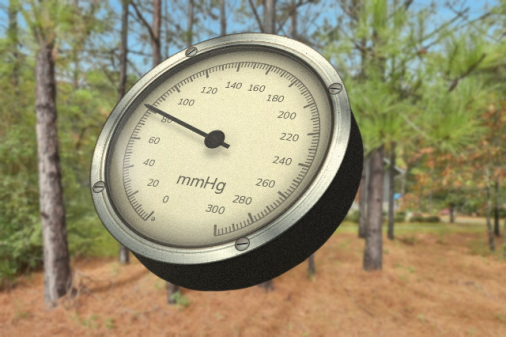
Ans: 80 mmHg
